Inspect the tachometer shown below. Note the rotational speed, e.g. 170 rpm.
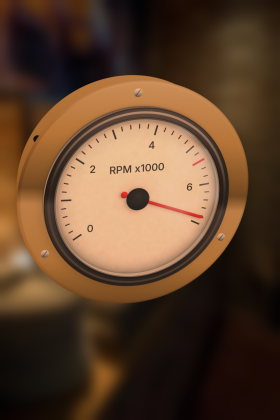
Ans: 6800 rpm
